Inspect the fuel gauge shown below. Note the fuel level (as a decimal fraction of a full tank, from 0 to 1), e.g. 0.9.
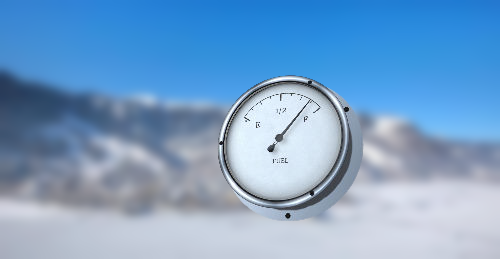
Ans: 0.875
